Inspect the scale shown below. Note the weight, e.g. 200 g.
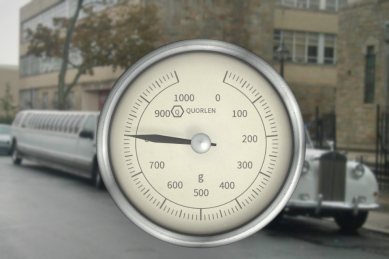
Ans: 800 g
